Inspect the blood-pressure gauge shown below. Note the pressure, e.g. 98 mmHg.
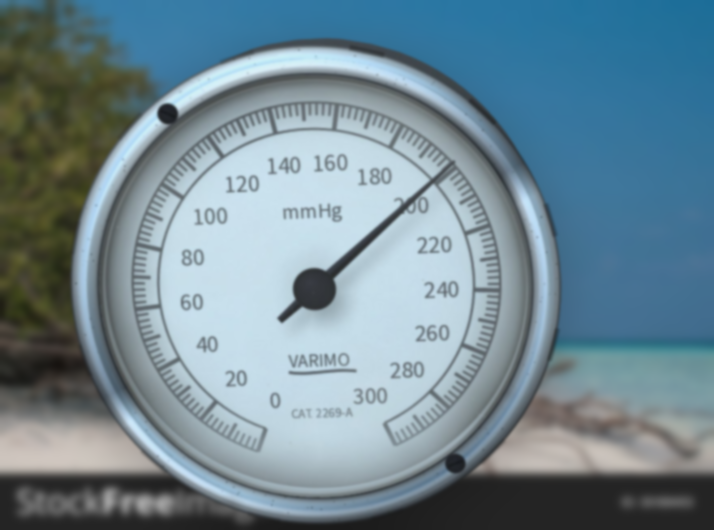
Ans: 198 mmHg
